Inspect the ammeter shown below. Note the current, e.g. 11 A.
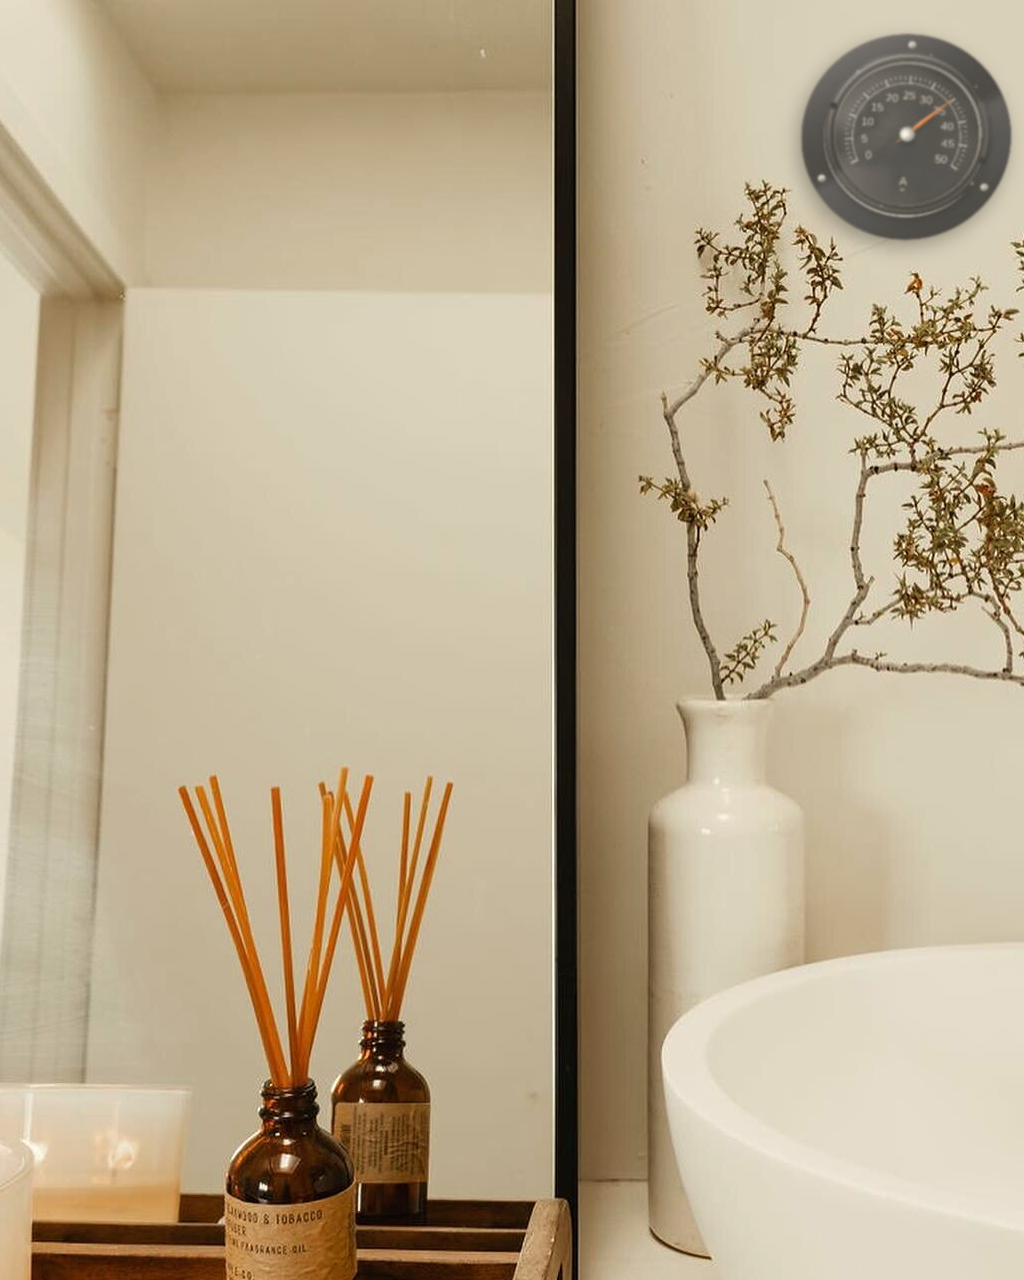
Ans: 35 A
